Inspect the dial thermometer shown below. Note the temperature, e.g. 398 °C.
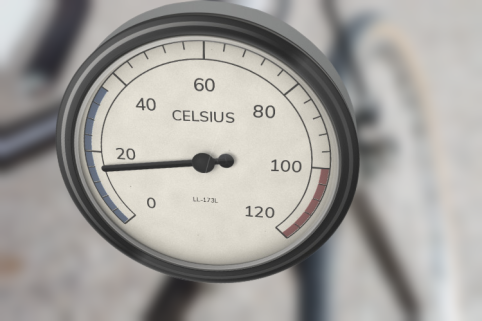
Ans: 16 °C
